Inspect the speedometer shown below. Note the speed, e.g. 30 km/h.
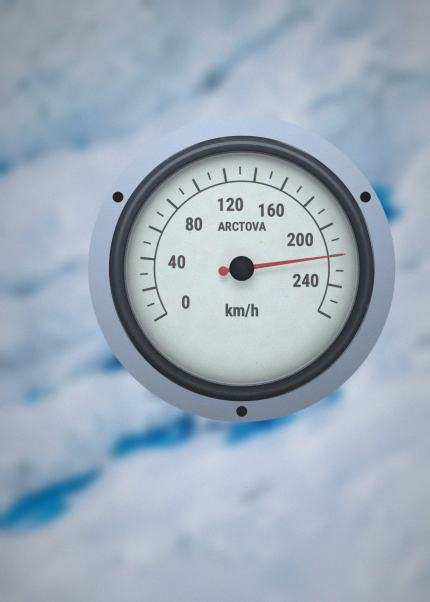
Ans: 220 km/h
